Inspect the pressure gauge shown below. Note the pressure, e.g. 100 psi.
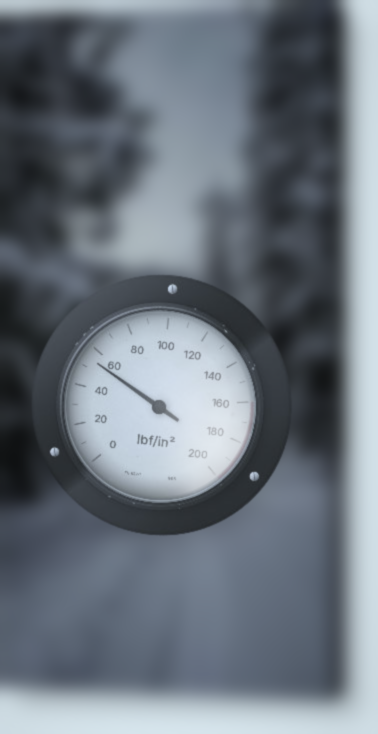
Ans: 55 psi
